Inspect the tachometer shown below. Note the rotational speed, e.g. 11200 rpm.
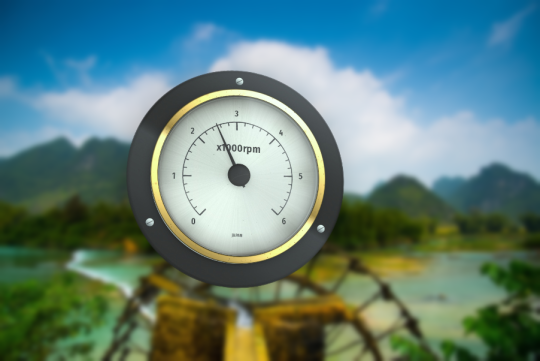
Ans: 2500 rpm
